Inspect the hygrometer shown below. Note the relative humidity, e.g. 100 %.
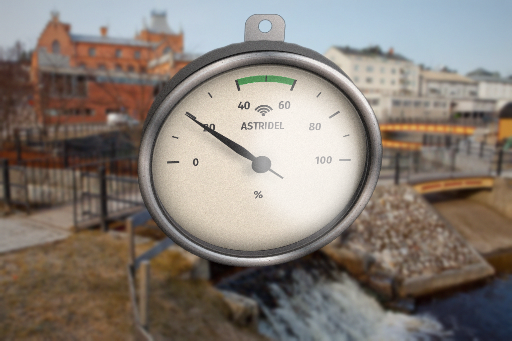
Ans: 20 %
